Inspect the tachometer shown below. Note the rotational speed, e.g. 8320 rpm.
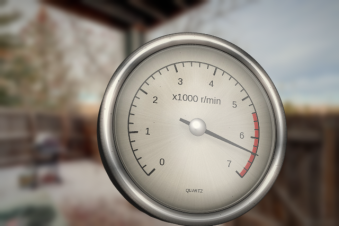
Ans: 6400 rpm
